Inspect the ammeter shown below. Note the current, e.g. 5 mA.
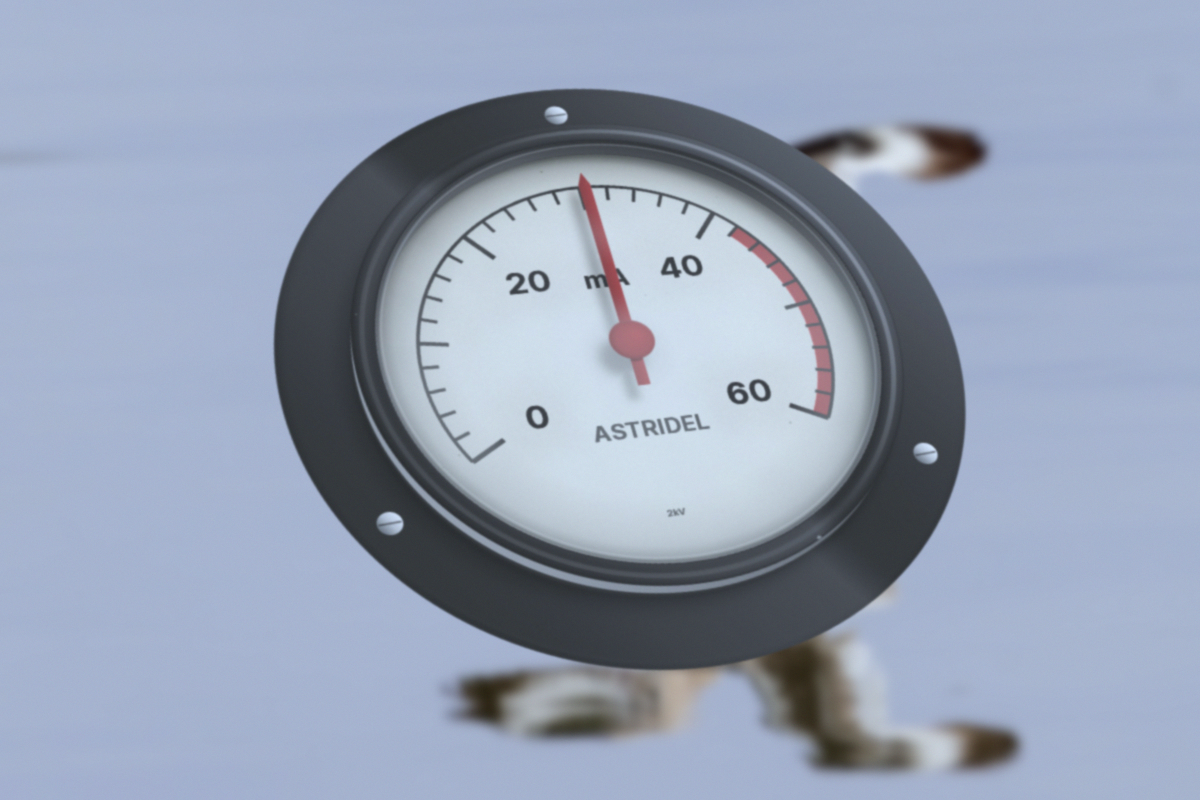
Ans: 30 mA
